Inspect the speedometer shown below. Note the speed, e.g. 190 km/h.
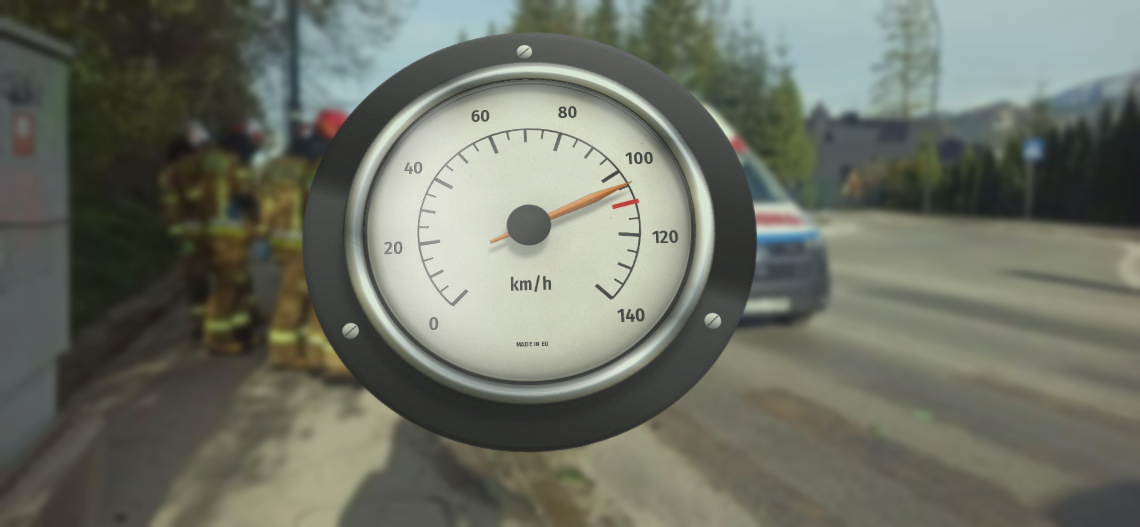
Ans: 105 km/h
